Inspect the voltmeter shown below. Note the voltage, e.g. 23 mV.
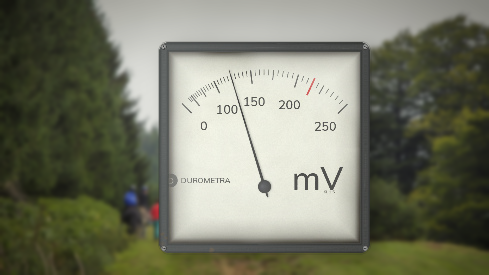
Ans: 125 mV
